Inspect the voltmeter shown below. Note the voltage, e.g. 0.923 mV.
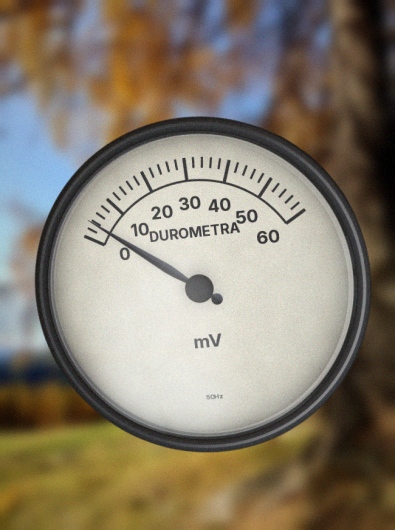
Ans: 4 mV
